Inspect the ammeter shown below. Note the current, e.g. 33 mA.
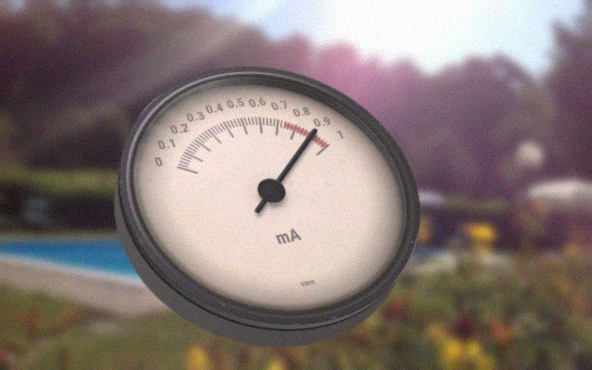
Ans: 0.9 mA
